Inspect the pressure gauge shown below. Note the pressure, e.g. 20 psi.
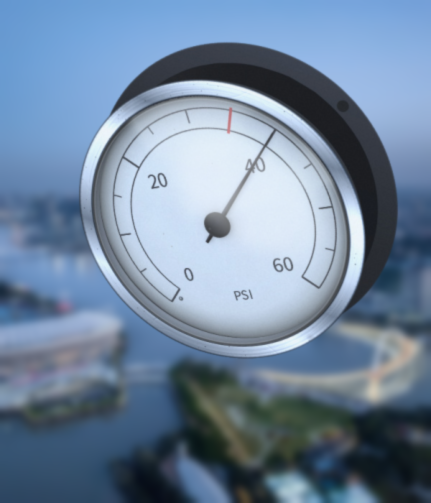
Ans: 40 psi
